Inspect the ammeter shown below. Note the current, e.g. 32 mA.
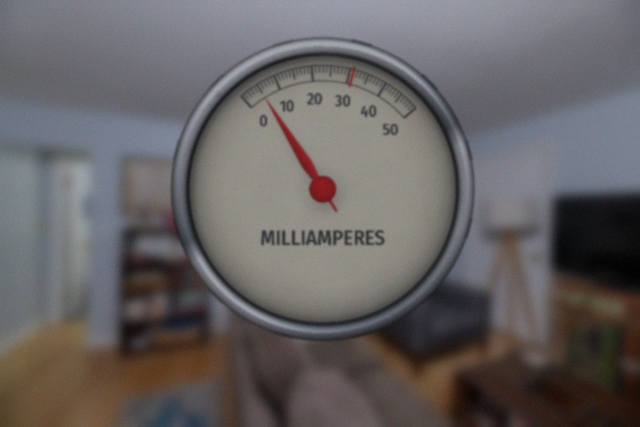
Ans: 5 mA
